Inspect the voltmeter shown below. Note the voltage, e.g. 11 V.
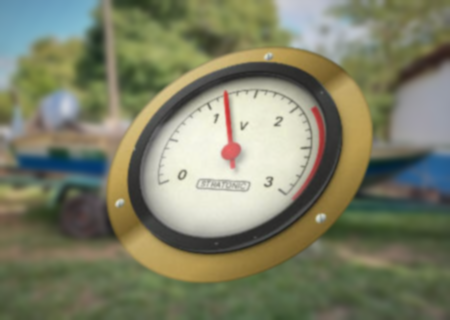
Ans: 1.2 V
